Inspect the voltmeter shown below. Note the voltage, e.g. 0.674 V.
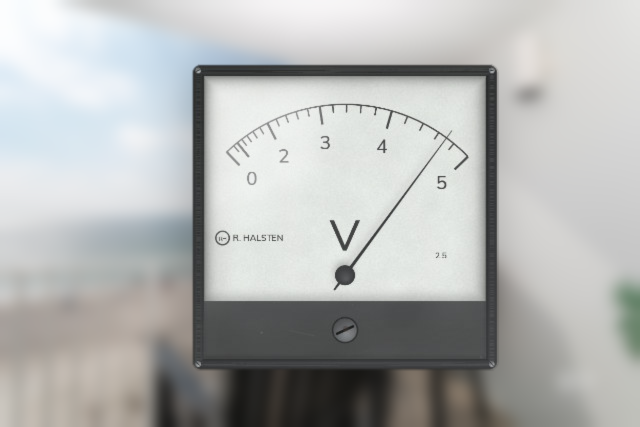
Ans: 4.7 V
